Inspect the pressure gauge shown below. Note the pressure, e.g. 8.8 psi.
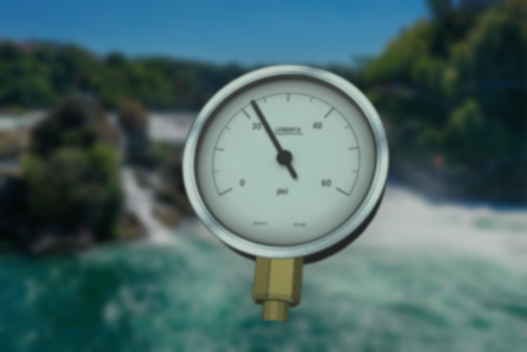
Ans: 22.5 psi
